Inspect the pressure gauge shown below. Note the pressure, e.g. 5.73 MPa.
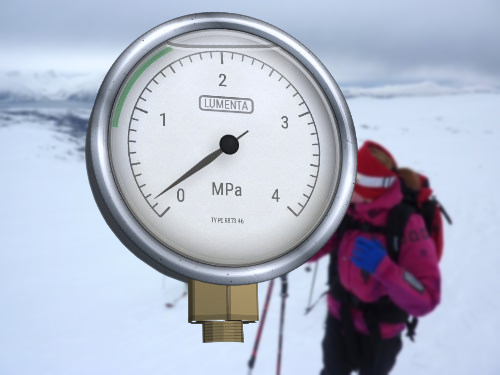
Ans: 0.15 MPa
